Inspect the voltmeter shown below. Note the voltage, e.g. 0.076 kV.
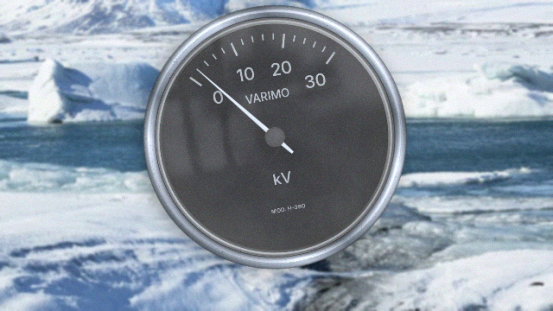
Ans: 2 kV
